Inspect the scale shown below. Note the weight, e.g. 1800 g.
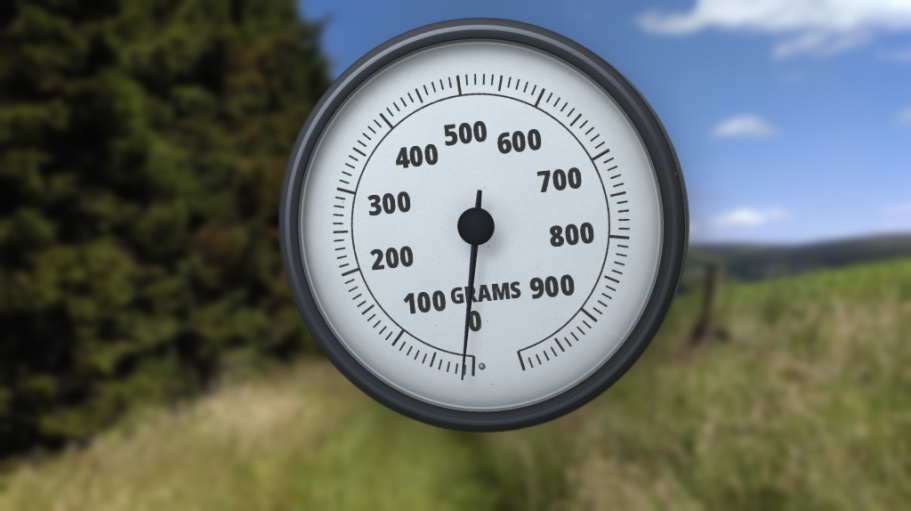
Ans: 10 g
